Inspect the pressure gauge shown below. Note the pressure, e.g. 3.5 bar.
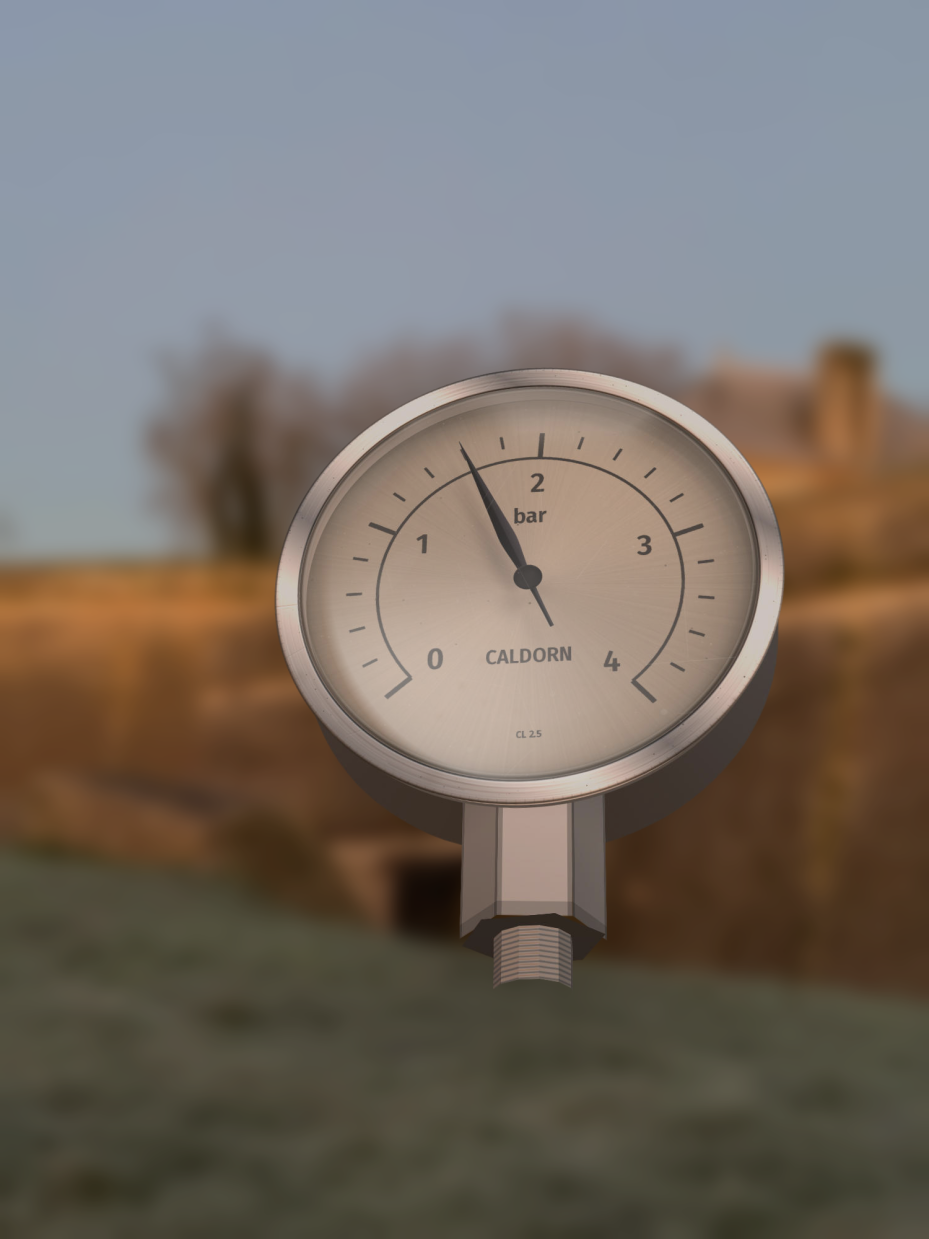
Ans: 1.6 bar
